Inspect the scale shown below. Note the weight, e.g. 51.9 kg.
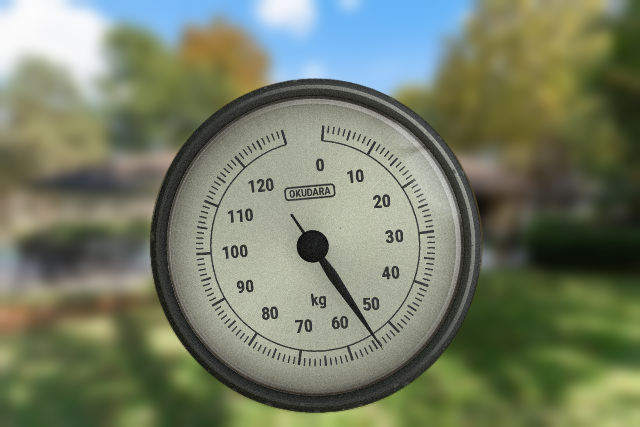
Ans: 54 kg
